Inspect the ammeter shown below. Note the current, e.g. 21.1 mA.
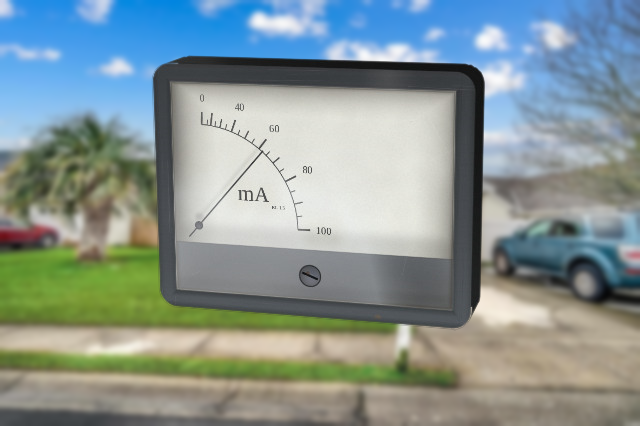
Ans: 62.5 mA
